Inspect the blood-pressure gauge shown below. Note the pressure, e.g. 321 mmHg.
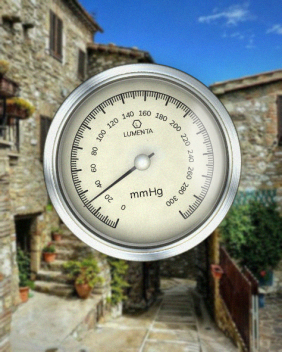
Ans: 30 mmHg
